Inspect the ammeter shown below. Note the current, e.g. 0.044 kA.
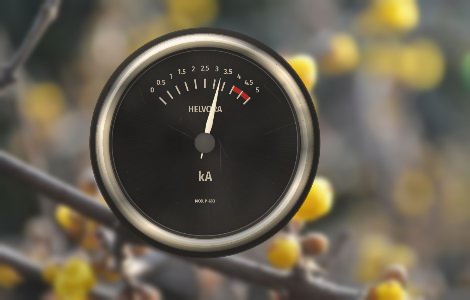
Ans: 3.25 kA
